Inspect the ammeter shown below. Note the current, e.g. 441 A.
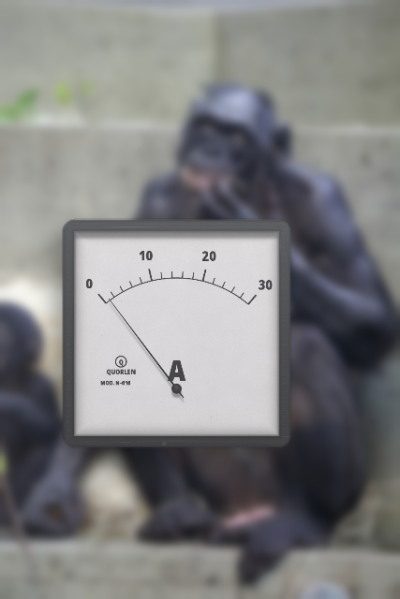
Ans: 1 A
